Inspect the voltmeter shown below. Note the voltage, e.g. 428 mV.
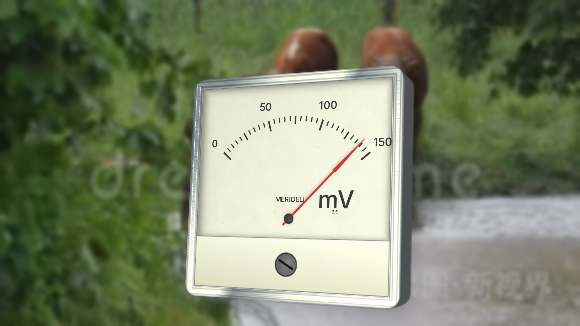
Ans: 140 mV
